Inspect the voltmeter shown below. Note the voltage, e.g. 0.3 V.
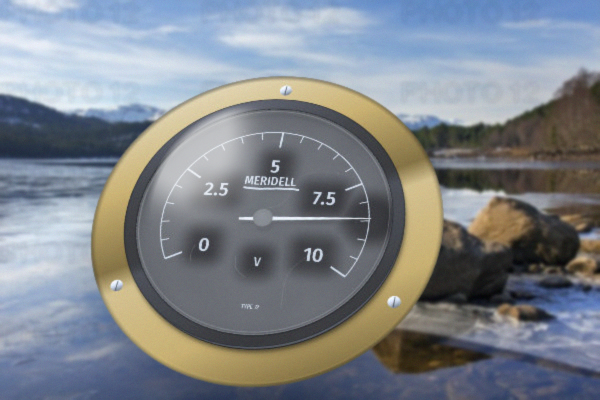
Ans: 8.5 V
